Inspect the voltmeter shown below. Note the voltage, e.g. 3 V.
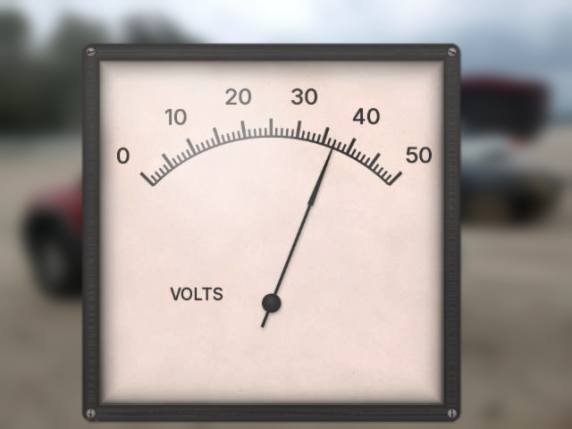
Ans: 37 V
